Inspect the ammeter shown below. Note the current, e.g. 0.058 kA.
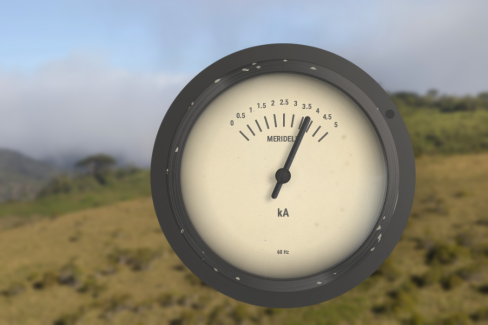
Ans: 3.75 kA
